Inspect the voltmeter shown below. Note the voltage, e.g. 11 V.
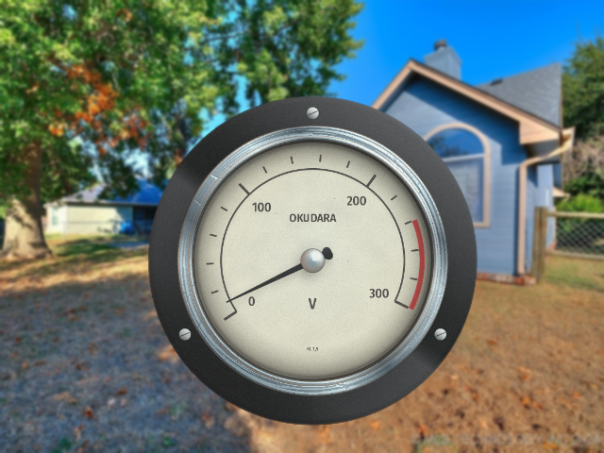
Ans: 10 V
